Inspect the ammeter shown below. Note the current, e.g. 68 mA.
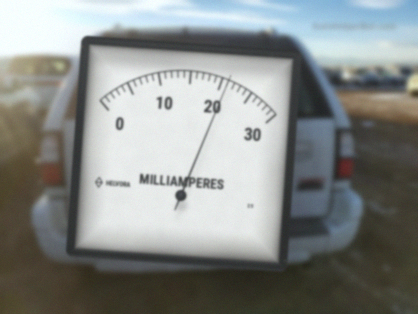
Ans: 21 mA
